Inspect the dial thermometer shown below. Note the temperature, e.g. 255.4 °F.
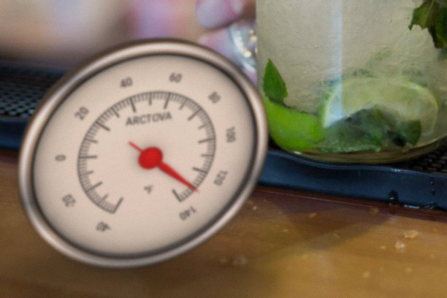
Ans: 130 °F
